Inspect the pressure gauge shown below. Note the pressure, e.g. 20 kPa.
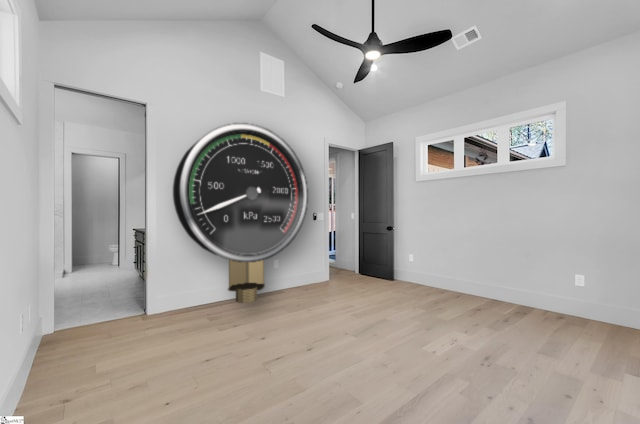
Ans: 200 kPa
